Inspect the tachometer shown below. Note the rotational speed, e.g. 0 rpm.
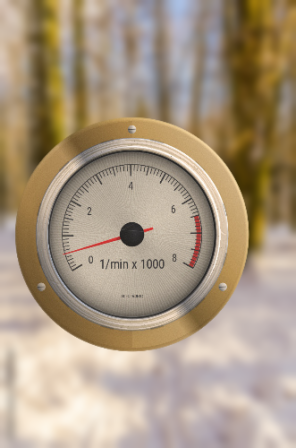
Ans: 500 rpm
